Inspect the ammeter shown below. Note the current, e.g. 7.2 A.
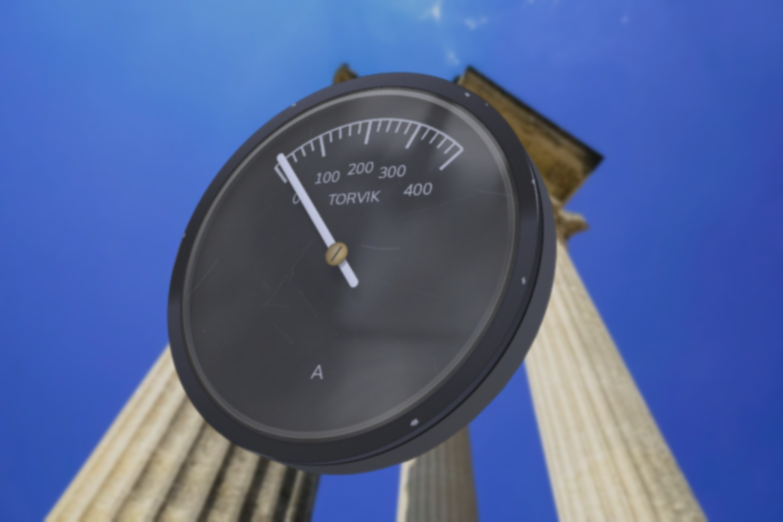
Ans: 20 A
